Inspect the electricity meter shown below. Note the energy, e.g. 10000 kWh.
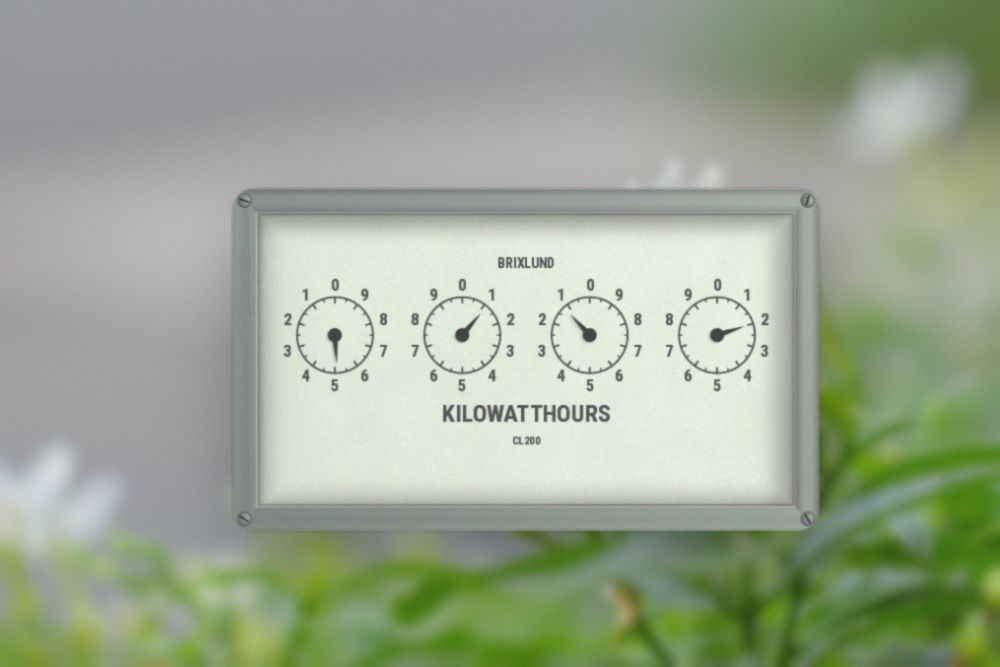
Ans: 5112 kWh
